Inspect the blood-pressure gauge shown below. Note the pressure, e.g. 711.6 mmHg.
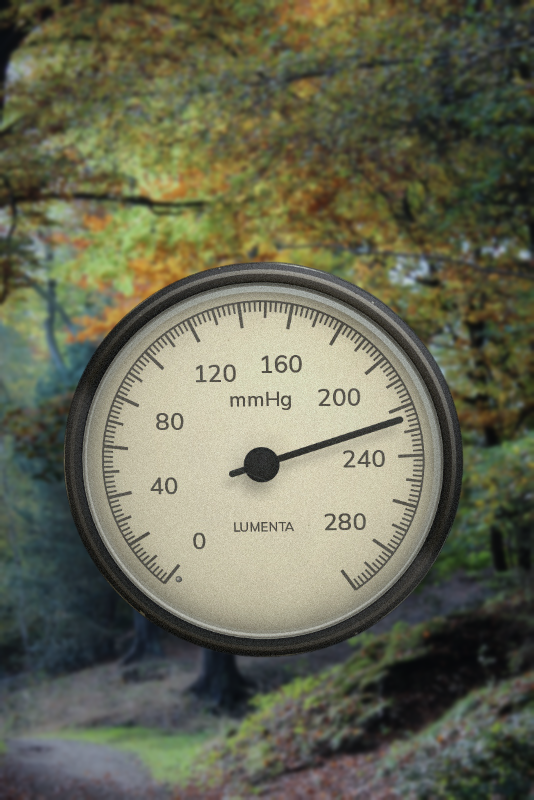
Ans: 224 mmHg
